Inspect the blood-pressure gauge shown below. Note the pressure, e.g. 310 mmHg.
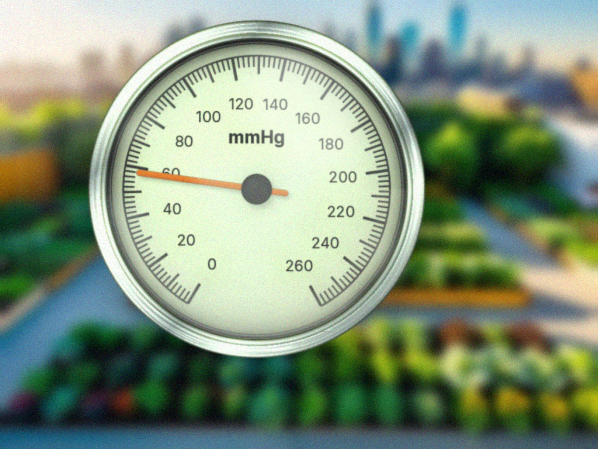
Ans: 58 mmHg
